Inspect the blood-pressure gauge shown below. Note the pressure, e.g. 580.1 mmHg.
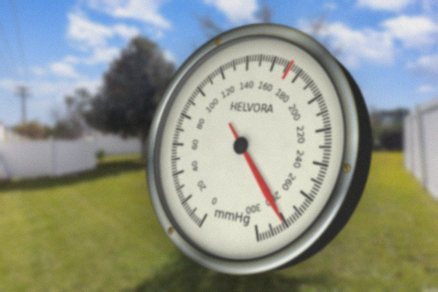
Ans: 280 mmHg
